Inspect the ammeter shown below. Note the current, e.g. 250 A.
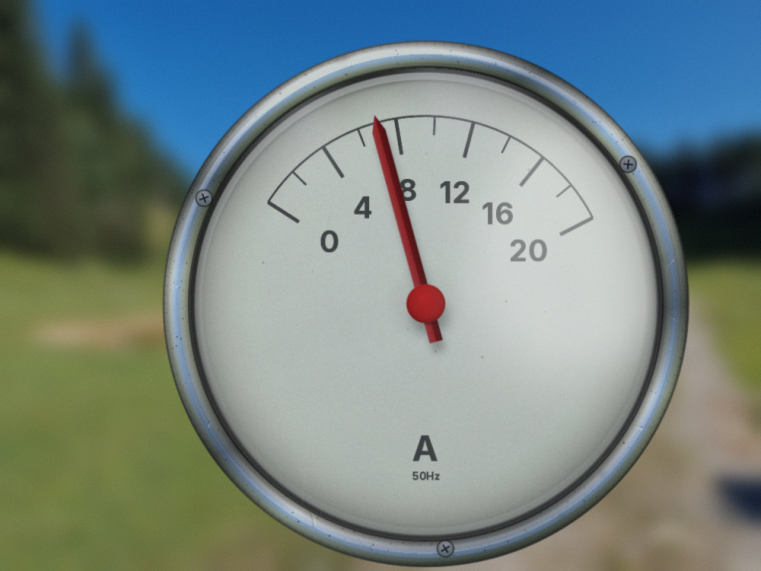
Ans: 7 A
